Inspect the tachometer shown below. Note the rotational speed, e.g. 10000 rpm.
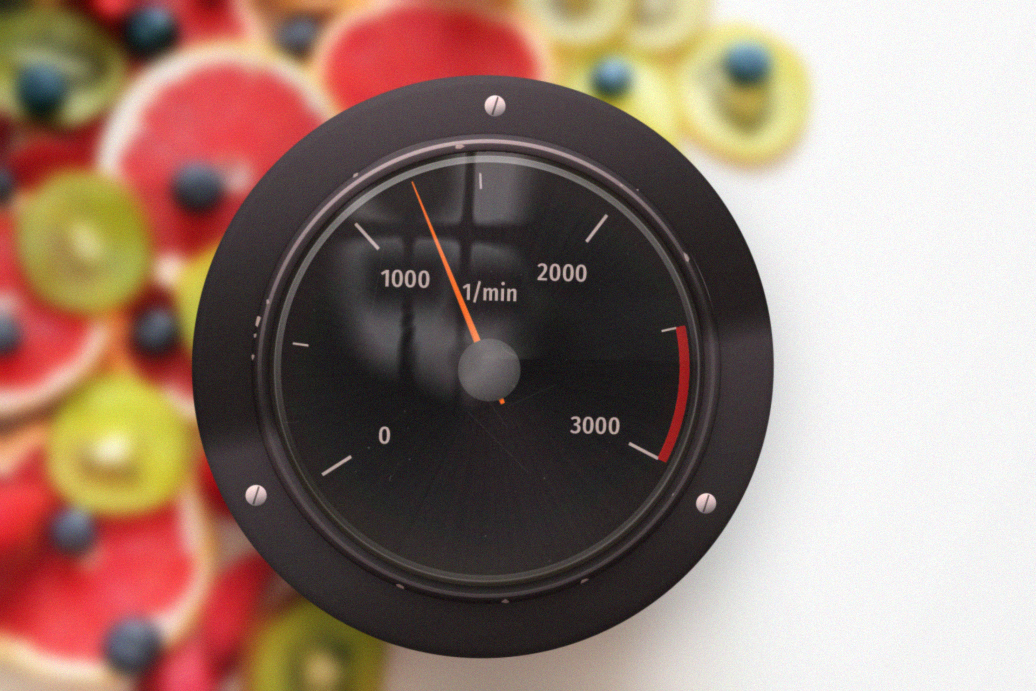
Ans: 1250 rpm
